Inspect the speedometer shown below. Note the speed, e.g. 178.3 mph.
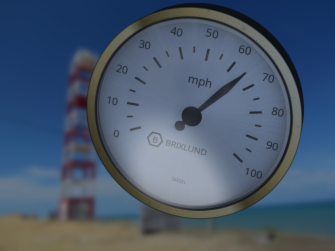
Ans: 65 mph
